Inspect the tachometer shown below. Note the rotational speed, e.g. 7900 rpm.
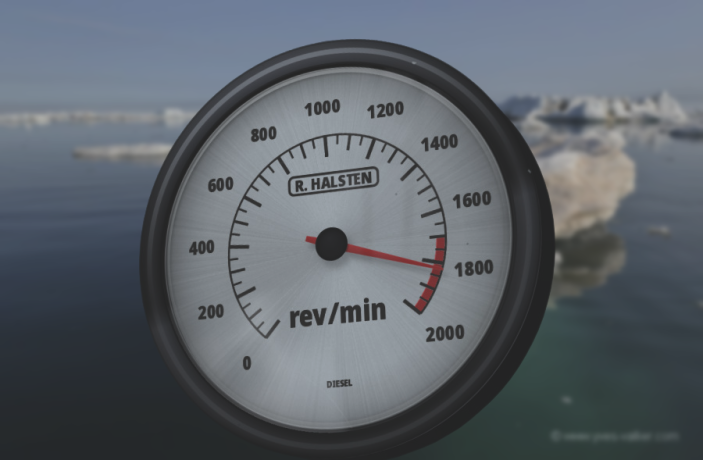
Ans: 1825 rpm
